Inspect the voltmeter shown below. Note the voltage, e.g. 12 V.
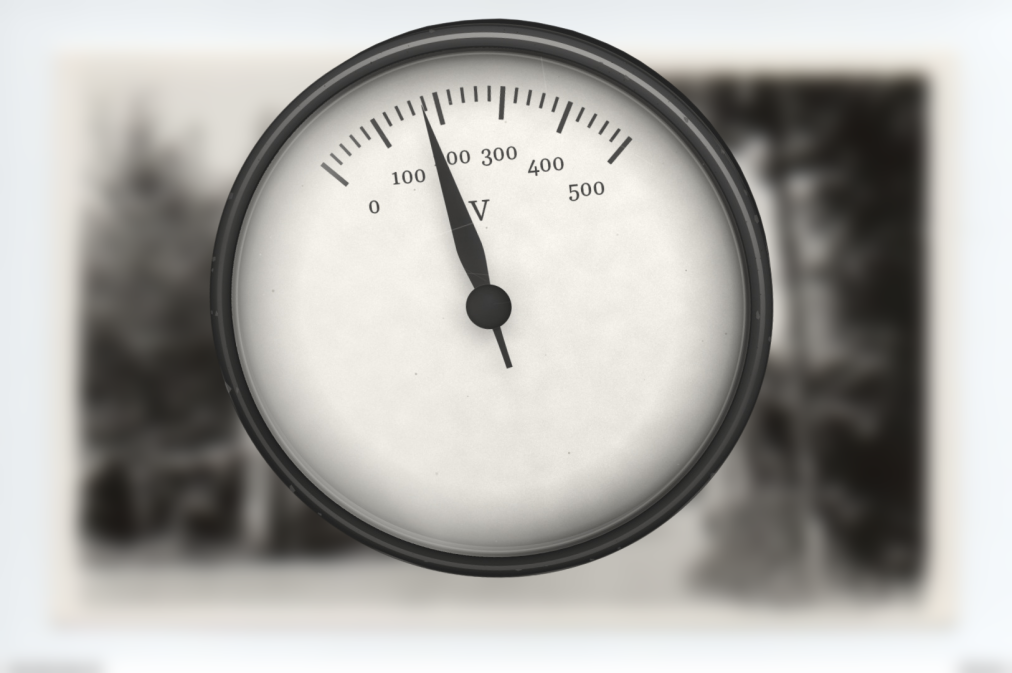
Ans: 180 V
